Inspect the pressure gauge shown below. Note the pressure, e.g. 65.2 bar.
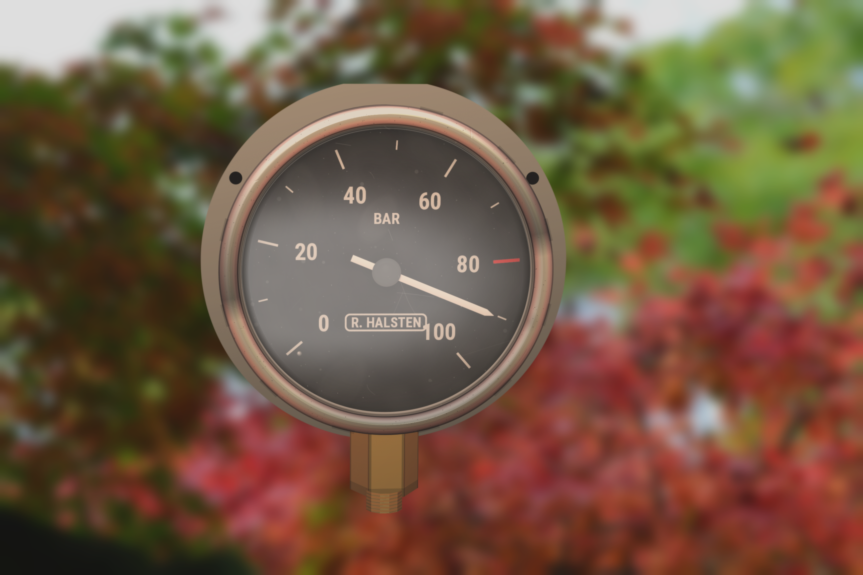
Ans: 90 bar
